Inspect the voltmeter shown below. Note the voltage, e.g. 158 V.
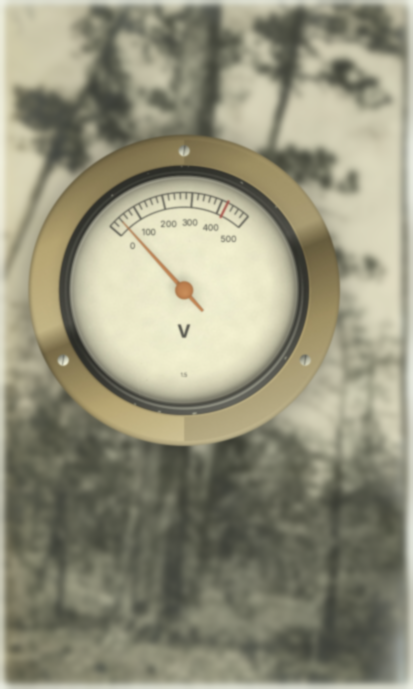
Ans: 40 V
